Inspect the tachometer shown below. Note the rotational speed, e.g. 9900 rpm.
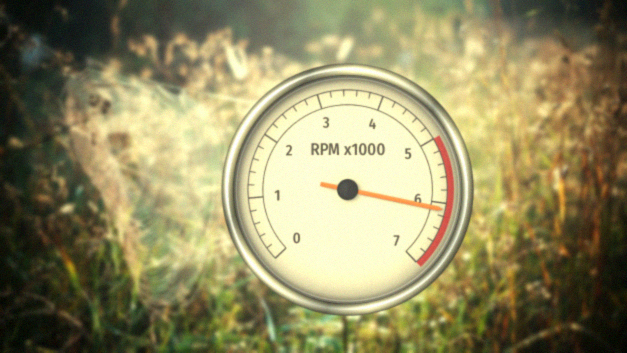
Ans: 6100 rpm
